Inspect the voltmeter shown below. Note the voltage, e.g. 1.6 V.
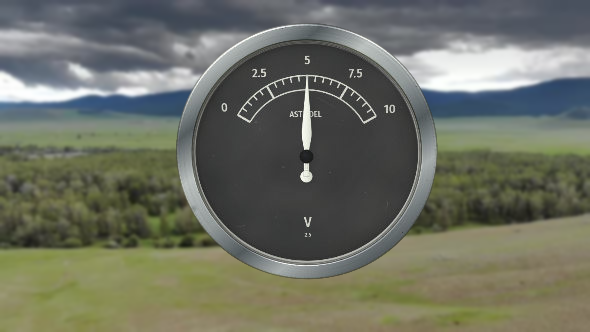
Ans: 5 V
